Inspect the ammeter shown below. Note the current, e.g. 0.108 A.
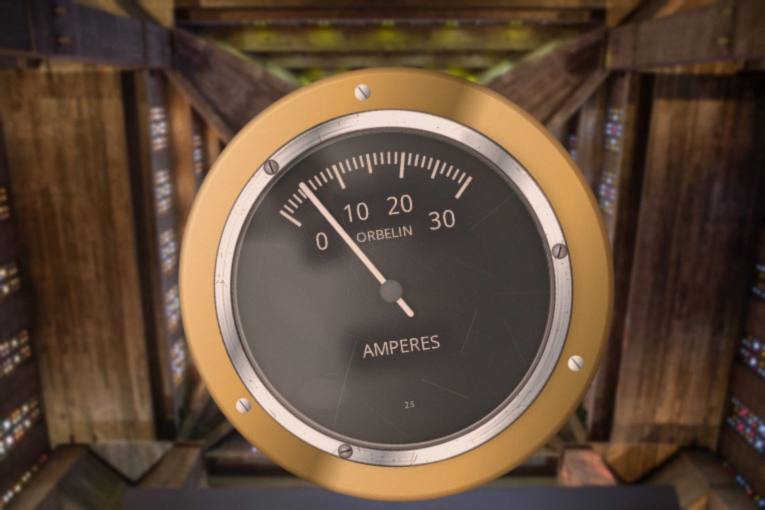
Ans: 5 A
